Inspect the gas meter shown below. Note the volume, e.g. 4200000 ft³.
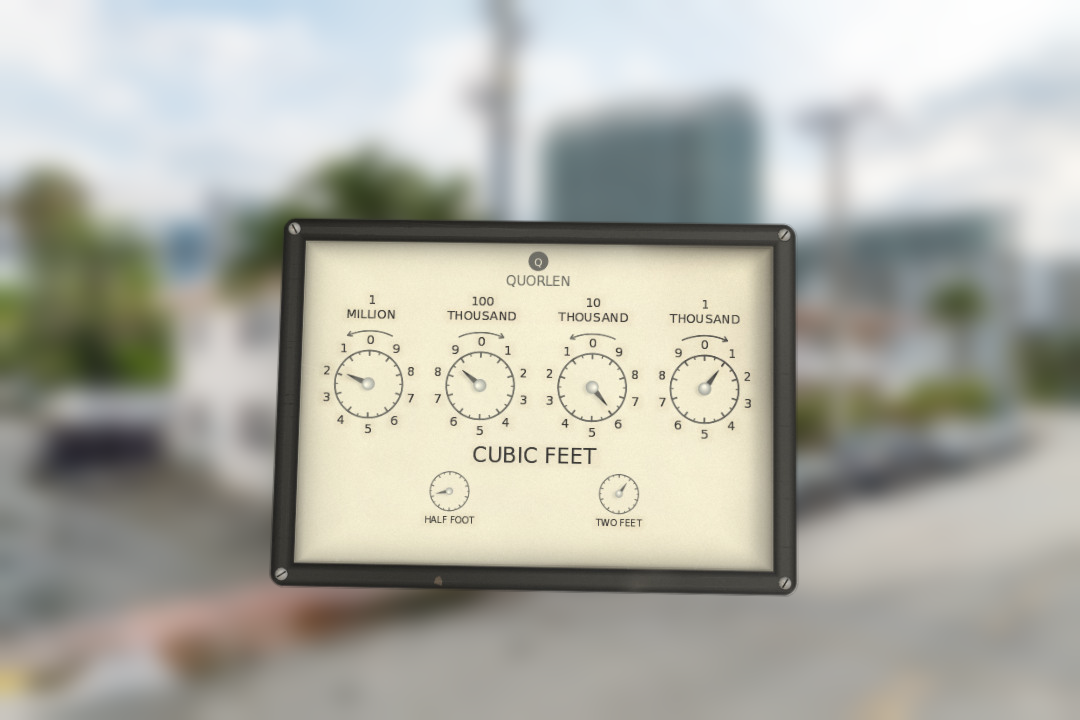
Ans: 186100 ft³
